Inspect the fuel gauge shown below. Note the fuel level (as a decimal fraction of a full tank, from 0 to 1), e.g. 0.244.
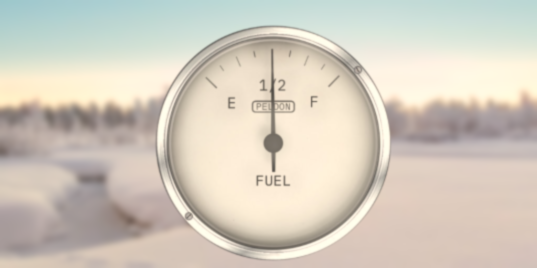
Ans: 0.5
